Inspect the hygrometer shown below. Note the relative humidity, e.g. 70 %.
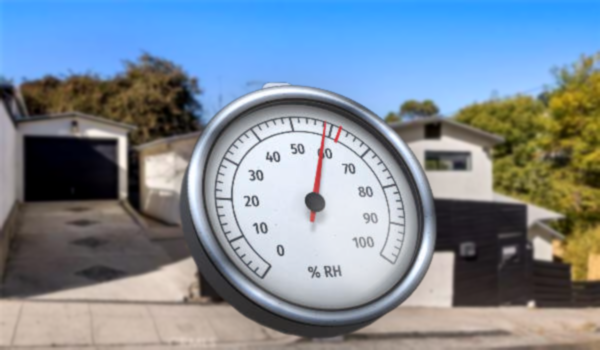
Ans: 58 %
